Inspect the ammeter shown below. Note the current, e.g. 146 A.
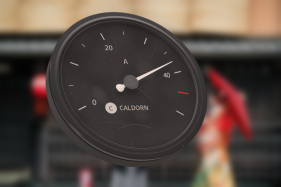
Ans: 37.5 A
